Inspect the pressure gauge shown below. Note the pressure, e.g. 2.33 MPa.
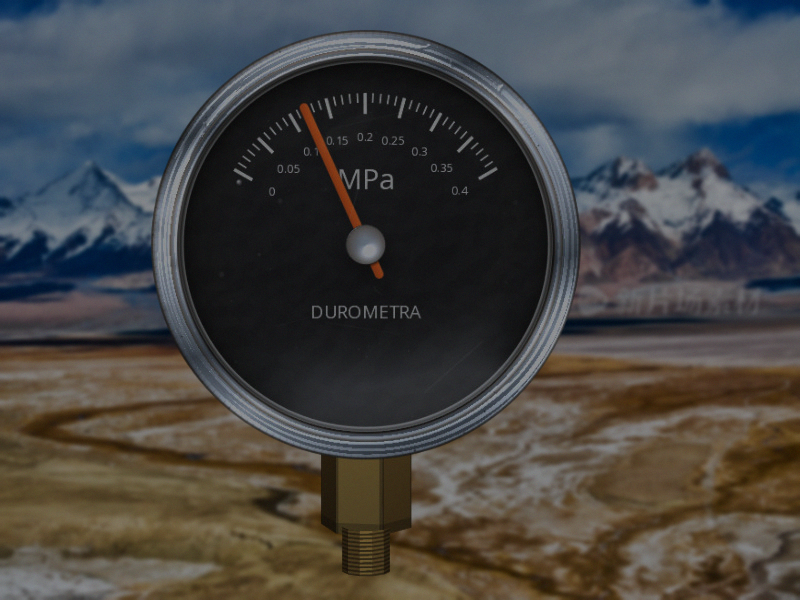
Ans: 0.12 MPa
